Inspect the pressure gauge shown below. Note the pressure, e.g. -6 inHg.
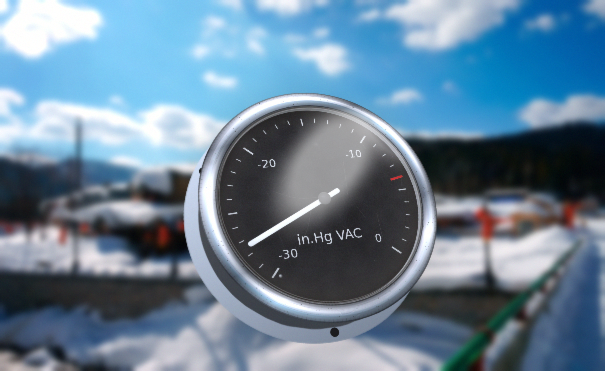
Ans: -27.5 inHg
